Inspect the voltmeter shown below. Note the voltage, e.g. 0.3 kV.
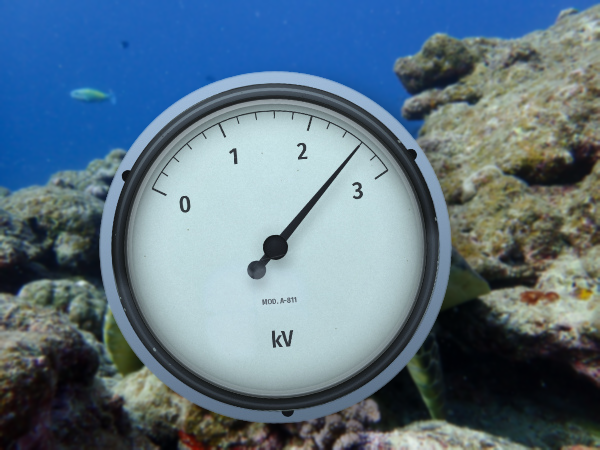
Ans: 2.6 kV
